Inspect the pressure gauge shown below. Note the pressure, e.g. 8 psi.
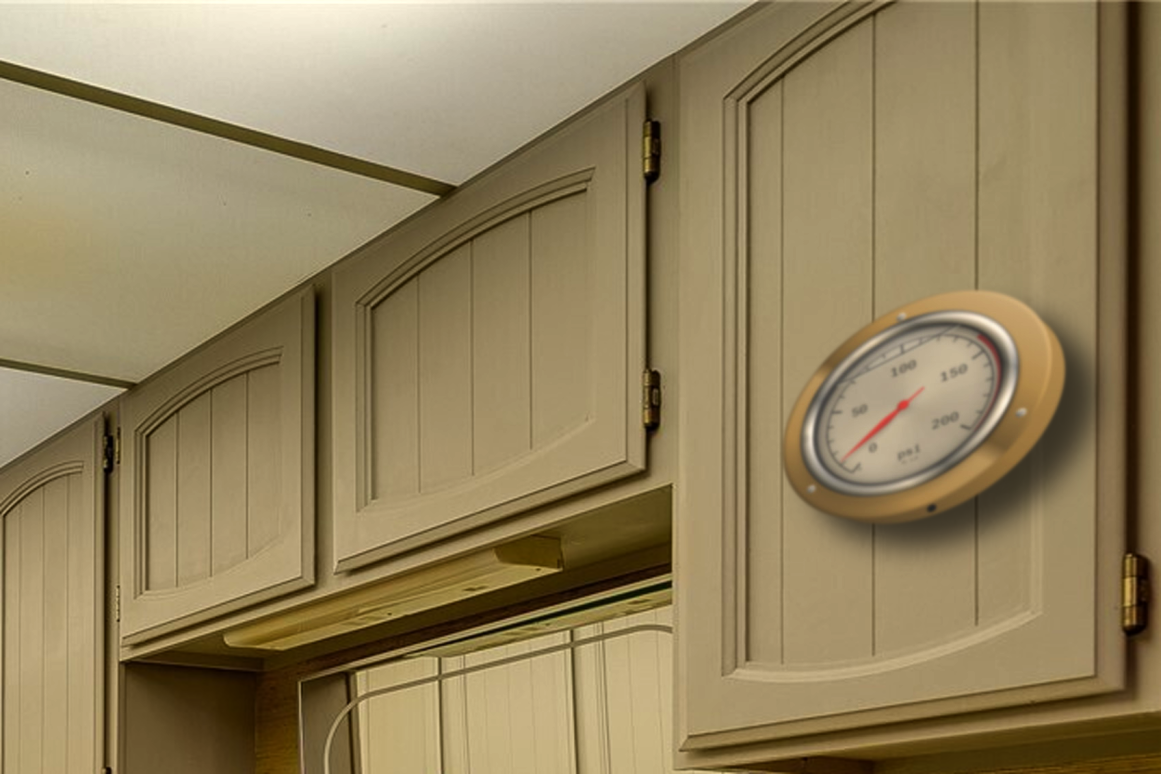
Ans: 10 psi
